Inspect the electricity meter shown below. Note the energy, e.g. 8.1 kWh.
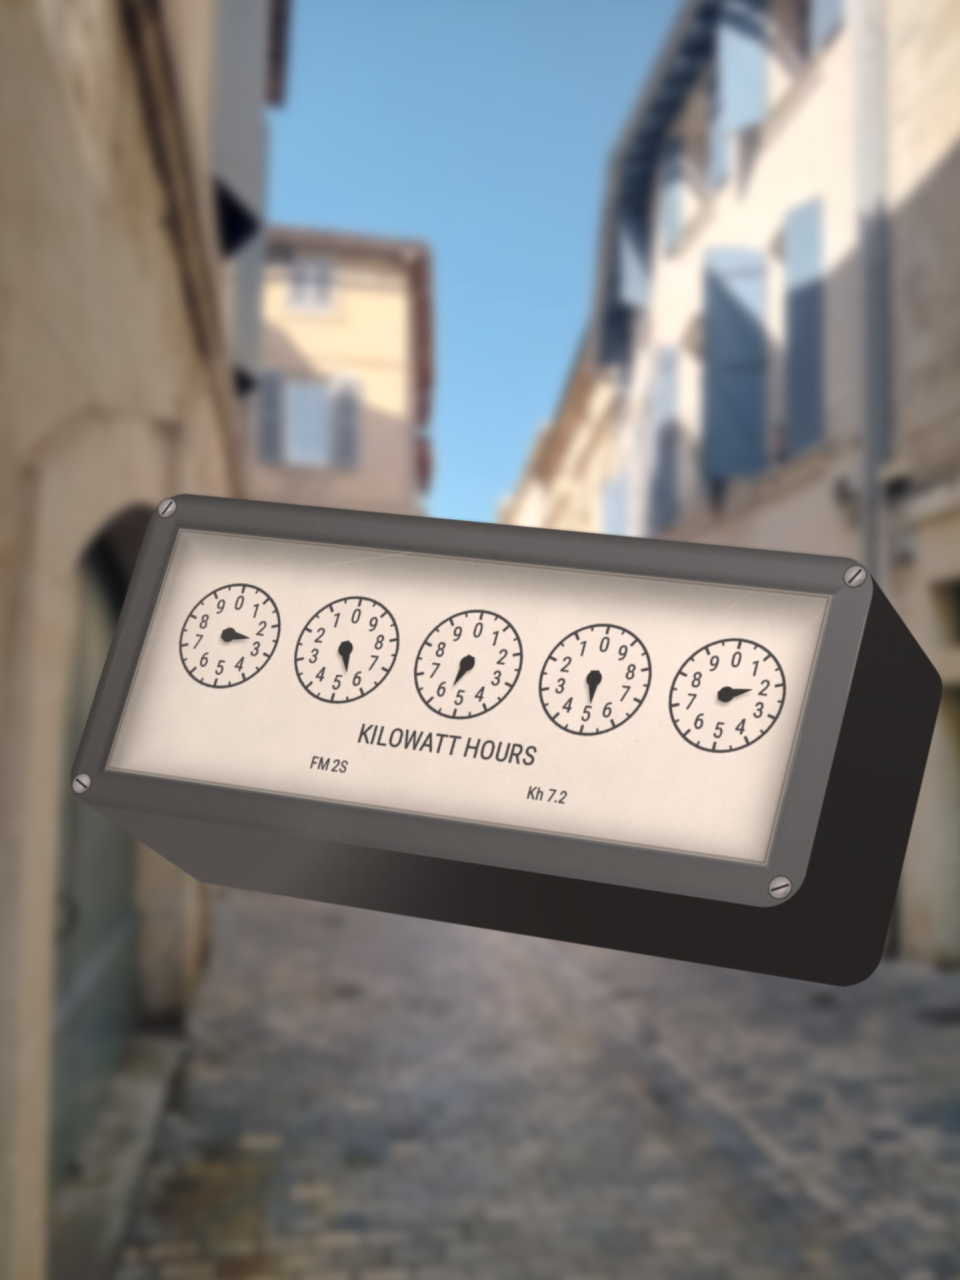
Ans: 25552 kWh
